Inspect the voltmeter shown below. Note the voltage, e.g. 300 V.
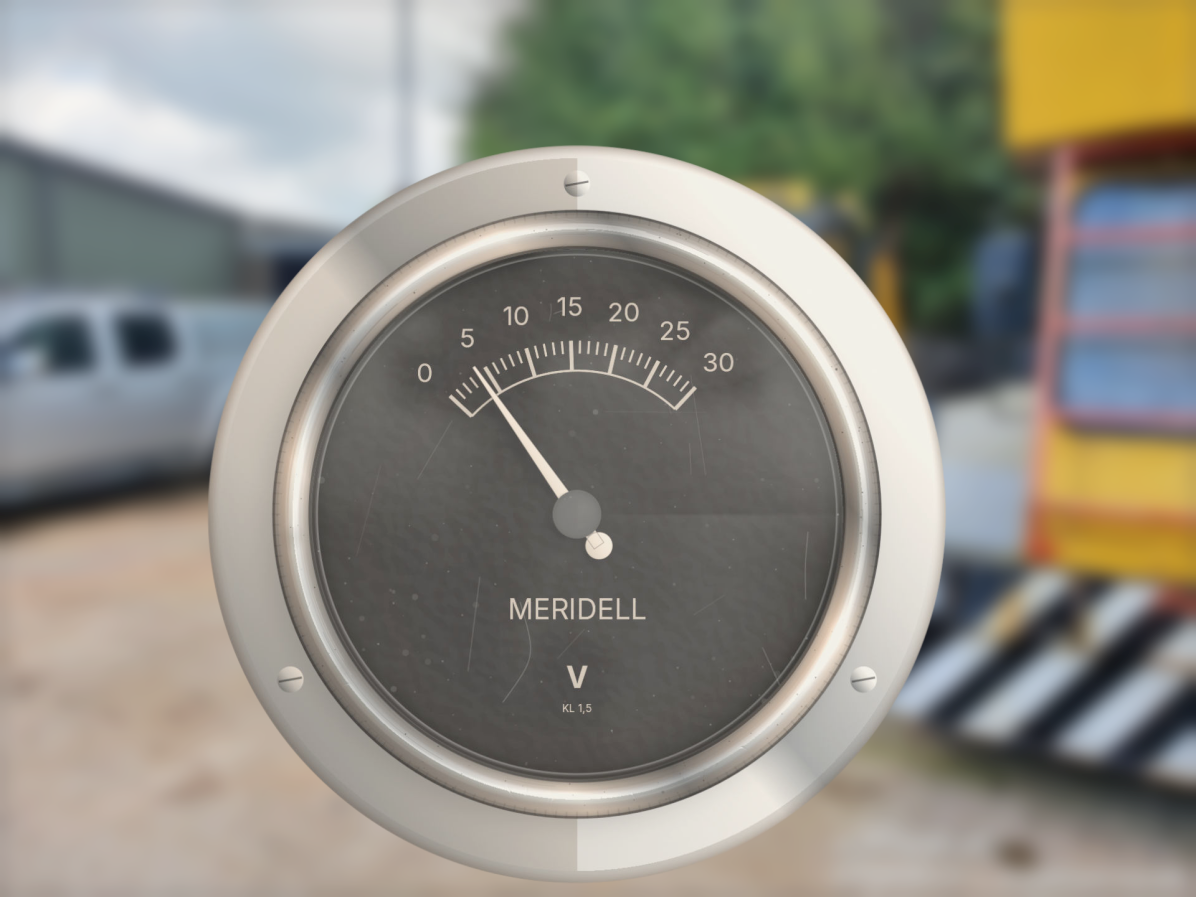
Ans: 4 V
